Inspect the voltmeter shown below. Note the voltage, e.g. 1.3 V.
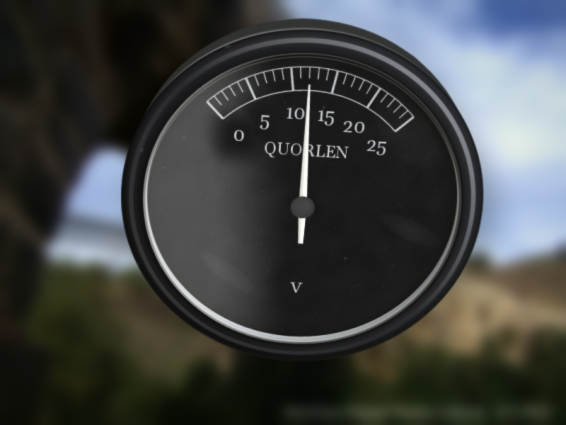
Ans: 12 V
